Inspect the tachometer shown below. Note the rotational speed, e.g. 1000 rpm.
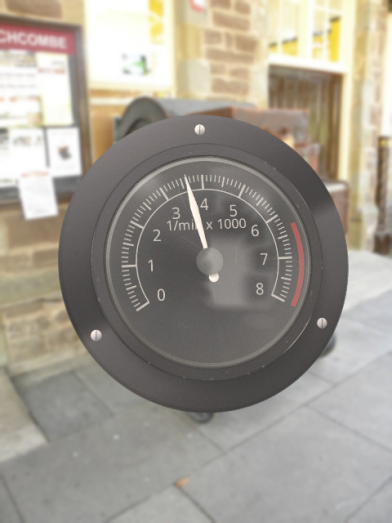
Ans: 3600 rpm
